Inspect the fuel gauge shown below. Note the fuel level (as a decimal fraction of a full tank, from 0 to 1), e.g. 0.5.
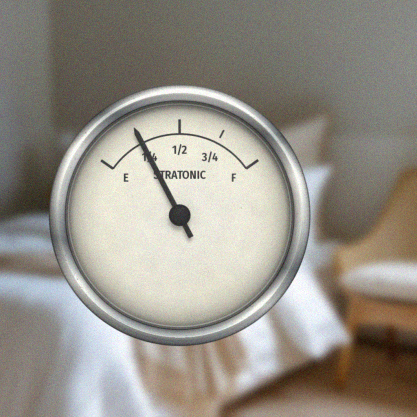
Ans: 0.25
